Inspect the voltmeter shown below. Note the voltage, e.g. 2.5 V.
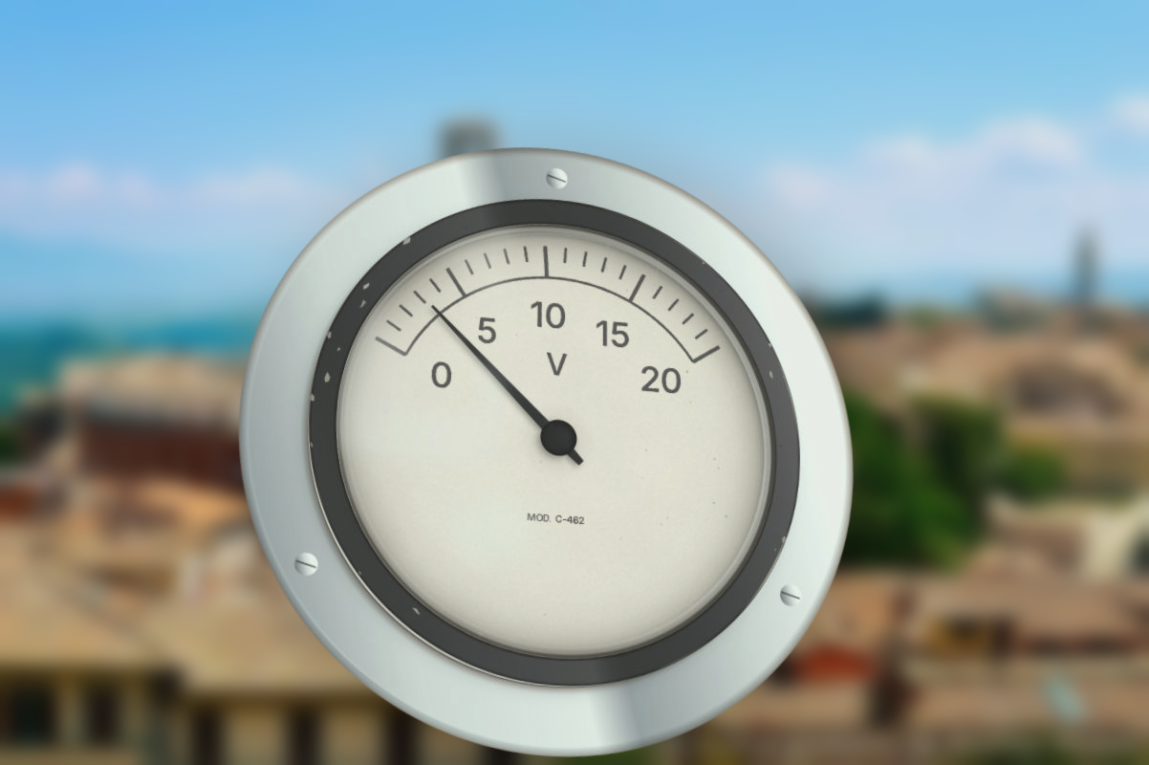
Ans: 3 V
